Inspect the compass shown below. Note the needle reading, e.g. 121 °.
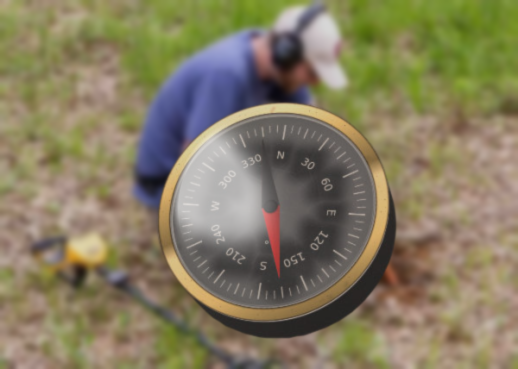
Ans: 165 °
